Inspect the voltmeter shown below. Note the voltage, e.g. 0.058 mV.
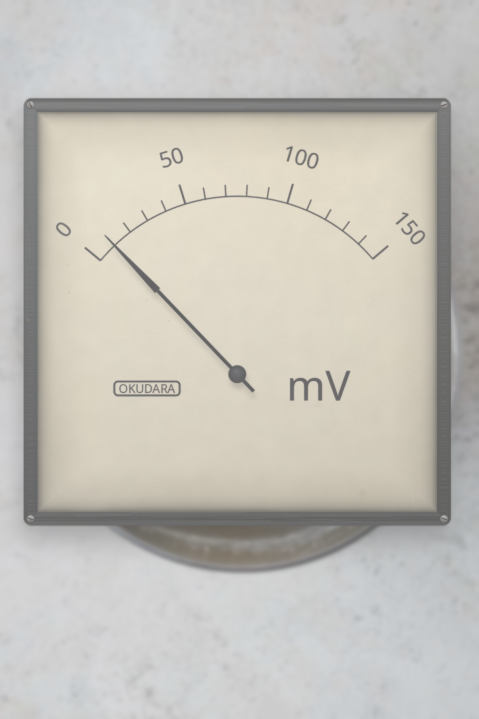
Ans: 10 mV
